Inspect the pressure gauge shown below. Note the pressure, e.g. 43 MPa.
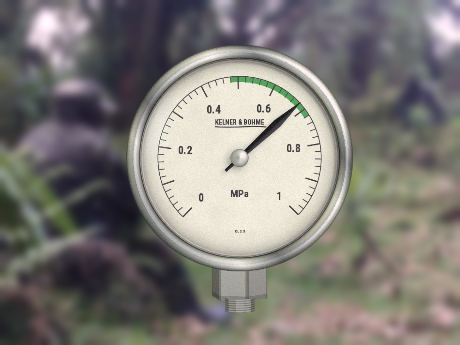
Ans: 0.68 MPa
